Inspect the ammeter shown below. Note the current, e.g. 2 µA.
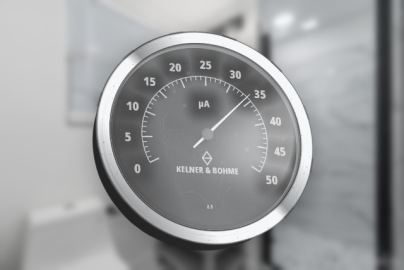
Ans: 34 µA
